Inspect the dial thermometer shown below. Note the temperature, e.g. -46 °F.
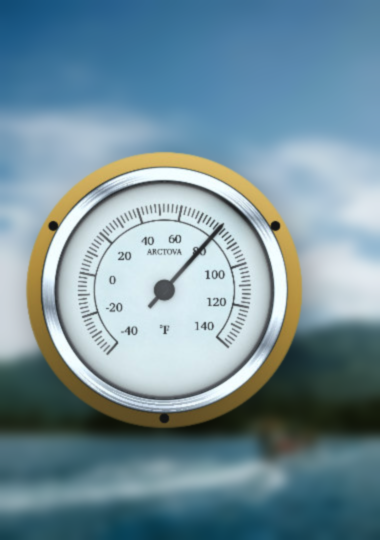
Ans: 80 °F
